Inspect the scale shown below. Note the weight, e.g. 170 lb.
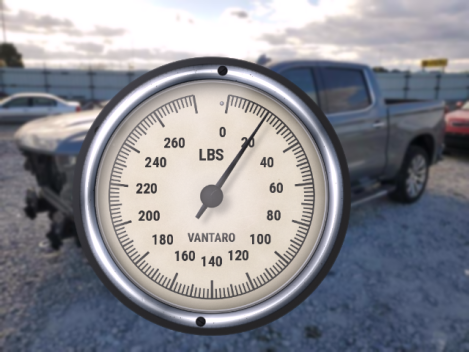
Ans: 20 lb
